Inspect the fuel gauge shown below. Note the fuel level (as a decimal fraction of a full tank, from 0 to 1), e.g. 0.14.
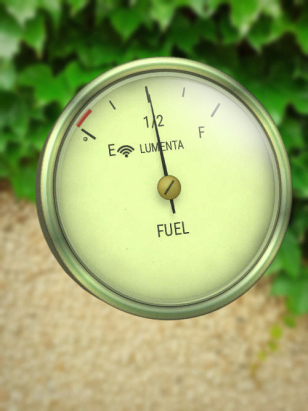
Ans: 0.5
